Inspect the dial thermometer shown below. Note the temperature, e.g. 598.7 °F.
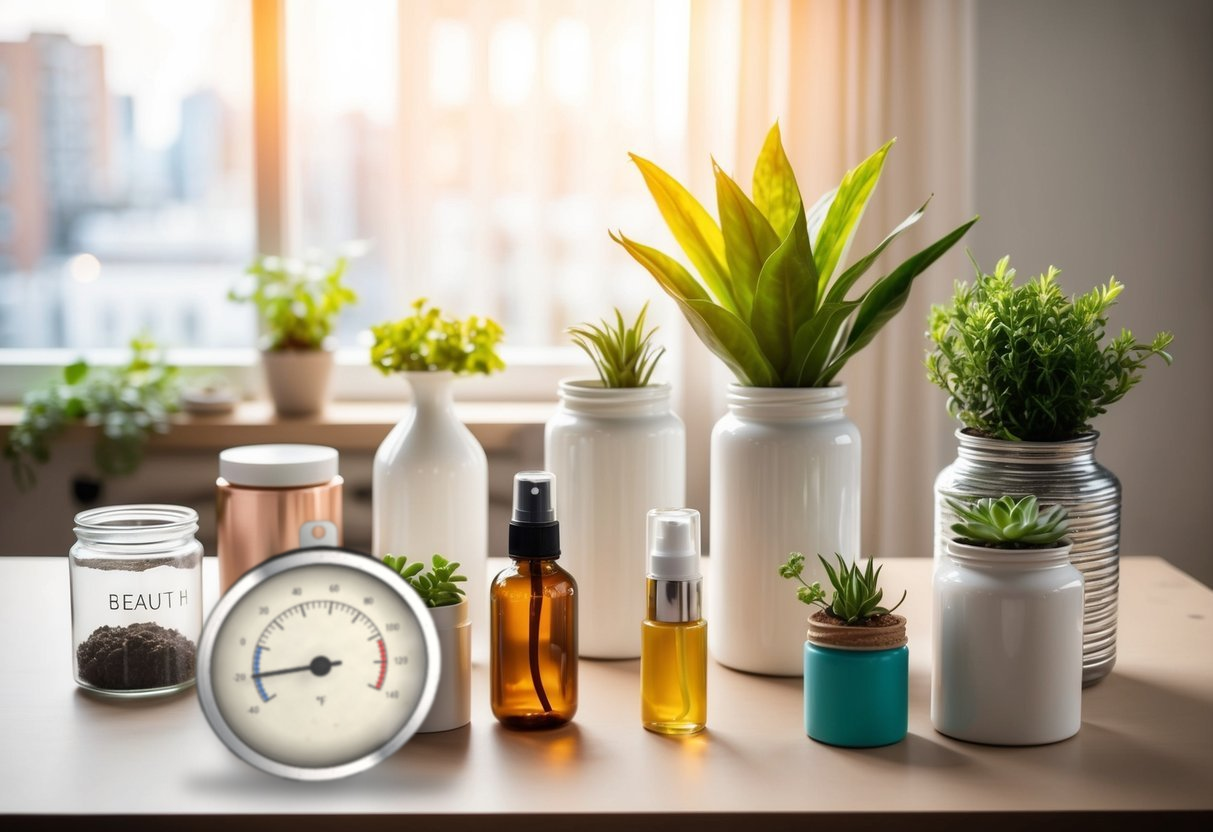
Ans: -20 °F
